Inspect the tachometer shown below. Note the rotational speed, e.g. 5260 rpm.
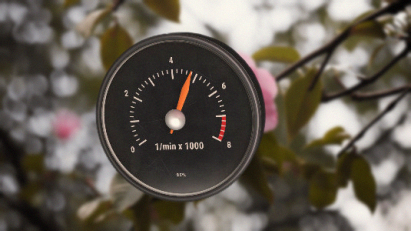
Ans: 4800 rpm
